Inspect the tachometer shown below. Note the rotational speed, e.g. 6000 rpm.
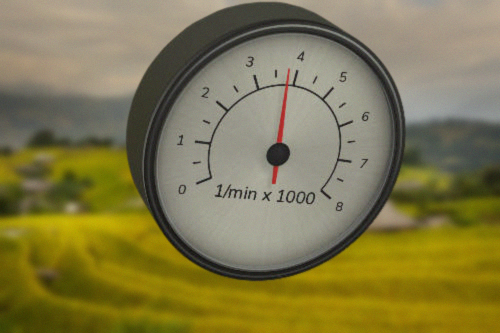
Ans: 3750 rpm
